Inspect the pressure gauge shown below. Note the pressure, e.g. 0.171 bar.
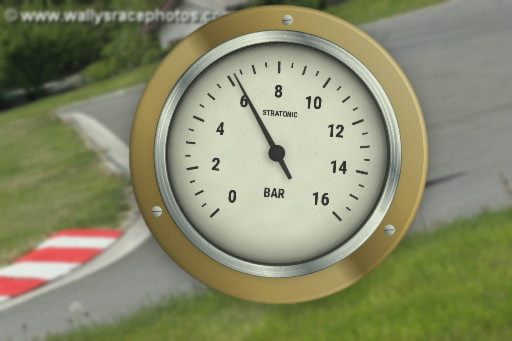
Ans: 6.25 bar
